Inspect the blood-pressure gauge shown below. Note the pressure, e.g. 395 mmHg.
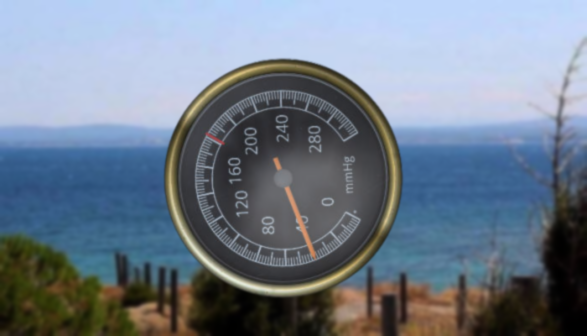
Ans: 40 mmHg
